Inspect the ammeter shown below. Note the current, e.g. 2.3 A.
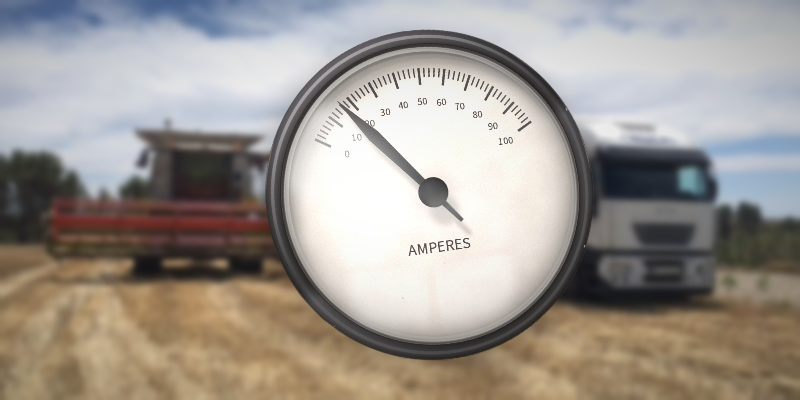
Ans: 16 A
